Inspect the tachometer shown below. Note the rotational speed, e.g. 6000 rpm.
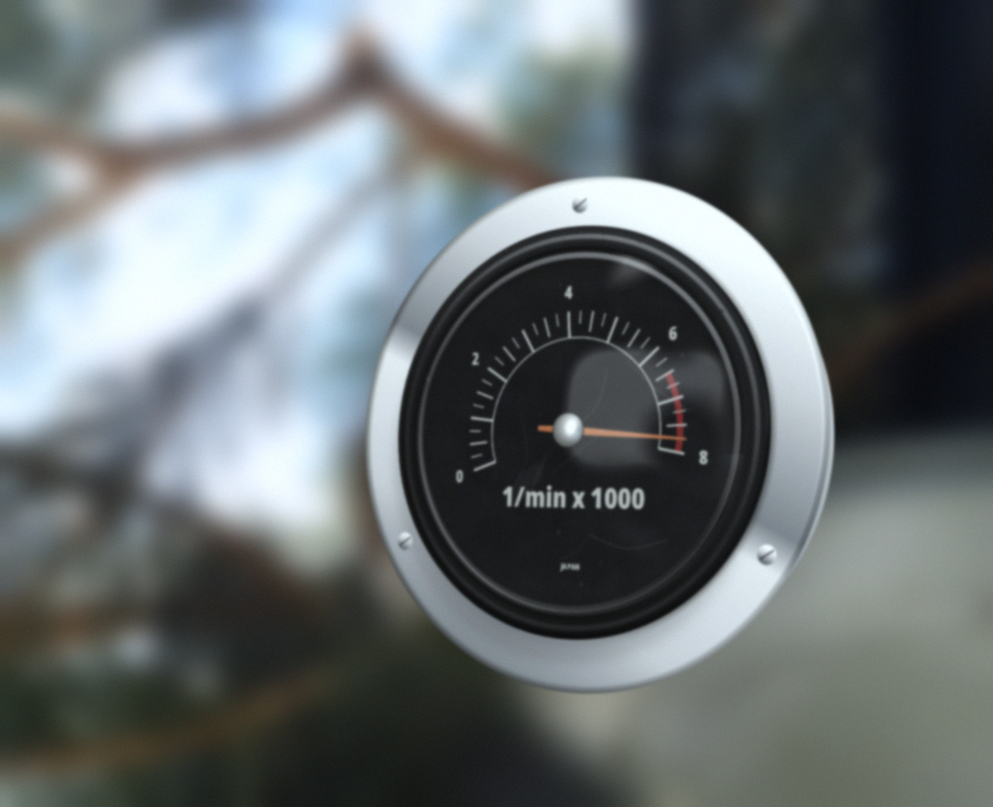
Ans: 7750 rpm
